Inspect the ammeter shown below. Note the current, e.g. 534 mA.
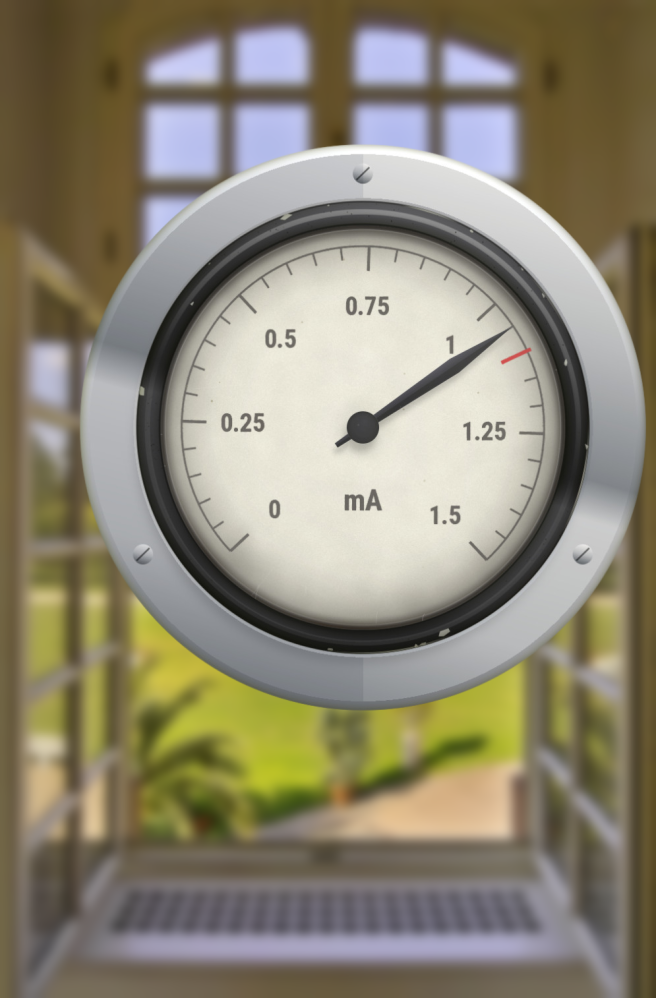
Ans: 1.05 mA
